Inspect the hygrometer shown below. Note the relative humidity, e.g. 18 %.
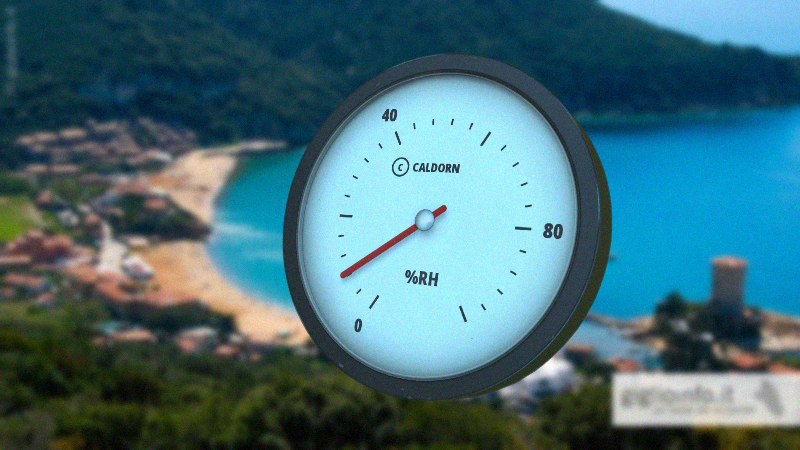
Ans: 8 %
